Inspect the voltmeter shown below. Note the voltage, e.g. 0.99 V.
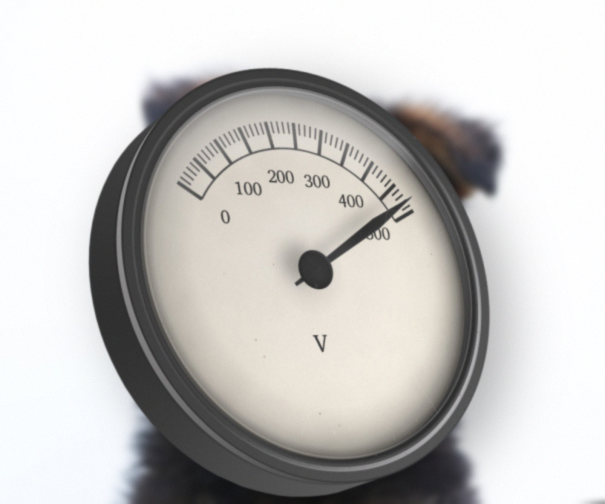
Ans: 480 V
